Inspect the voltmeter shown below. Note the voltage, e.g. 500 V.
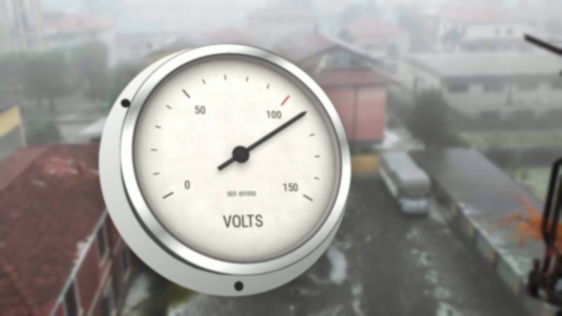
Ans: 110 V
